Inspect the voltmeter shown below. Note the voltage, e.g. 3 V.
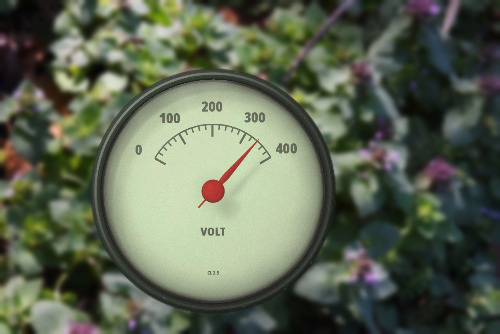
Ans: 340 V
